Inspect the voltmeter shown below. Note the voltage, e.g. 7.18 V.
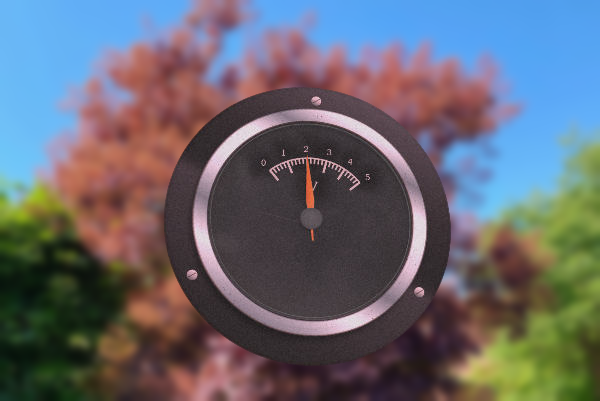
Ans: 2 V
